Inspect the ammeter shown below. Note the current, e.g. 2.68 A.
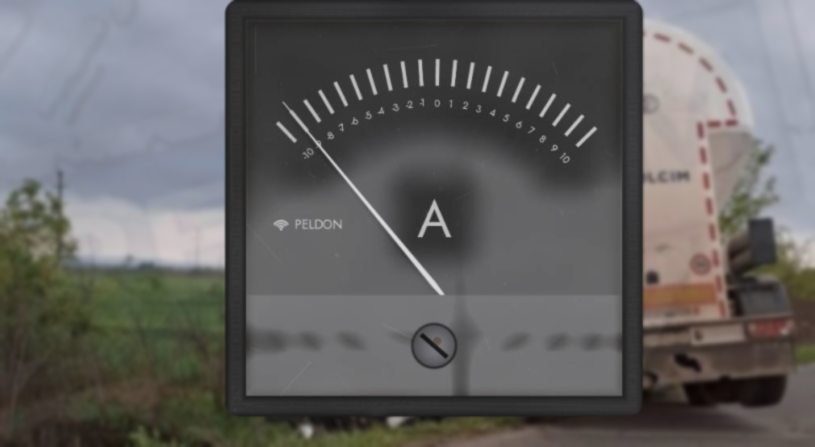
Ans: -9 A
